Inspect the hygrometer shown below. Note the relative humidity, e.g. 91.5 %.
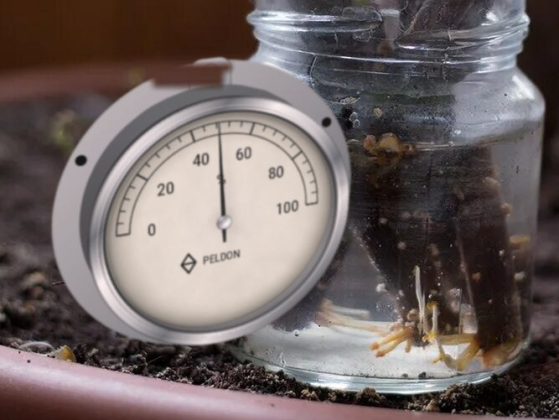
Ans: 48 %
